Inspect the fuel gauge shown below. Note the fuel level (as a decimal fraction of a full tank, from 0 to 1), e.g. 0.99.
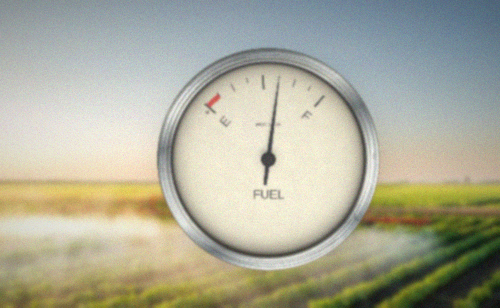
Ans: 0.625
